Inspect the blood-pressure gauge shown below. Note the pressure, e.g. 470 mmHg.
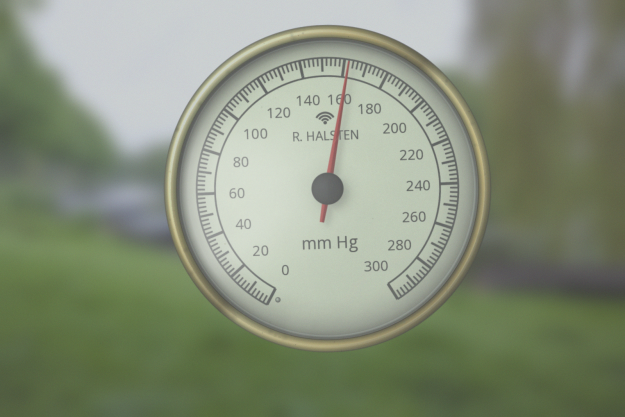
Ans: 162 mmHg
